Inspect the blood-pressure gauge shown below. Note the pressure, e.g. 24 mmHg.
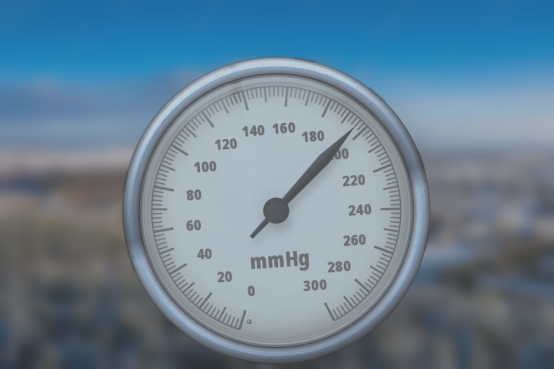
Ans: 196 mmHg
